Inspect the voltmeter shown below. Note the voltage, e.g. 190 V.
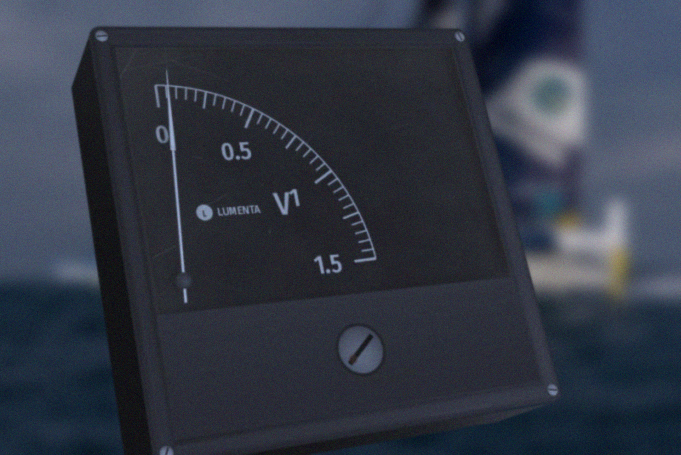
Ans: 0.05 V
